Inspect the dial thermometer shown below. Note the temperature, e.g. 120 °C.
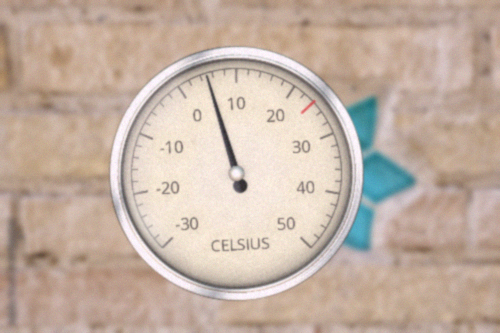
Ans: 5 °C
